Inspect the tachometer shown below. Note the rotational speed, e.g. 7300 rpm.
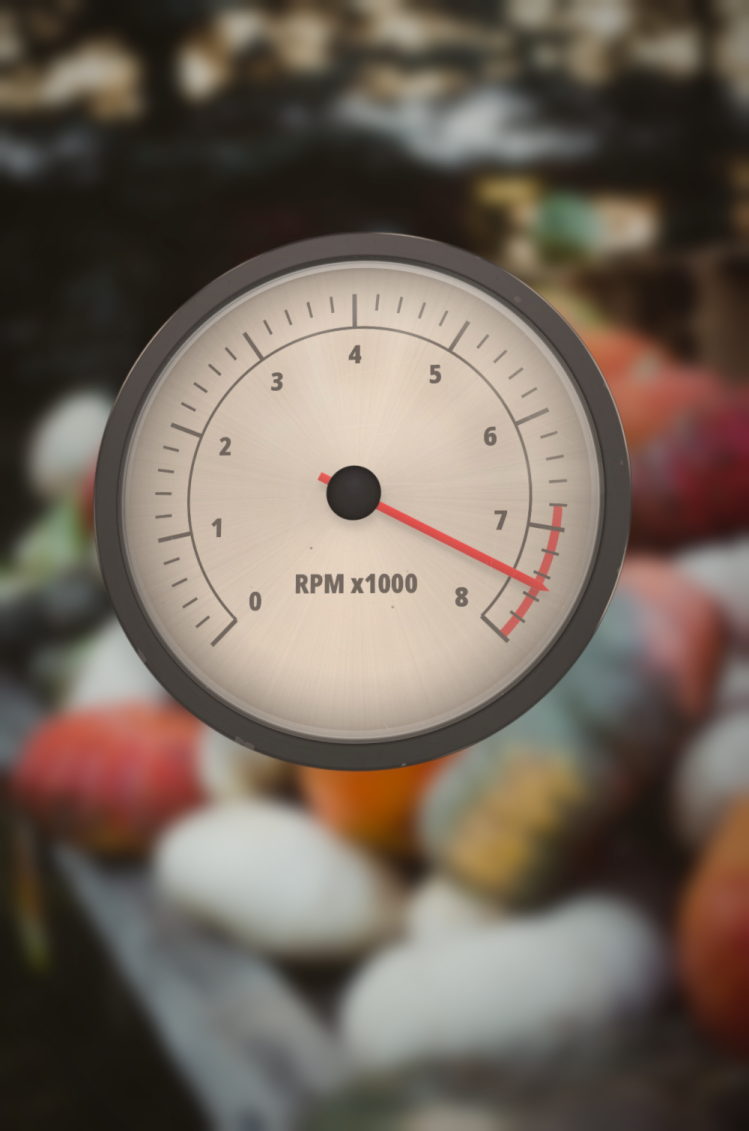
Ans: 7500 rpm
